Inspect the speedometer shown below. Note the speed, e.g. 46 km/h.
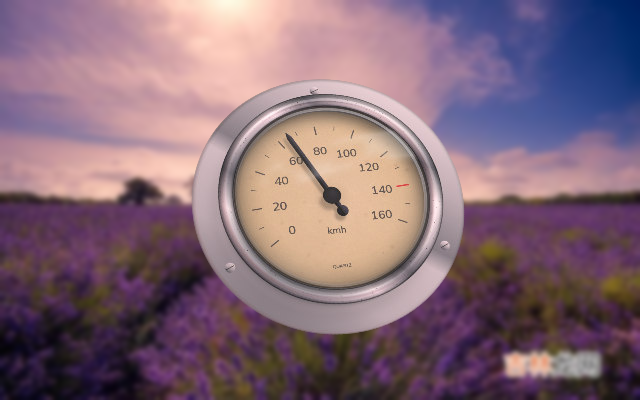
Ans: 65 km/h
